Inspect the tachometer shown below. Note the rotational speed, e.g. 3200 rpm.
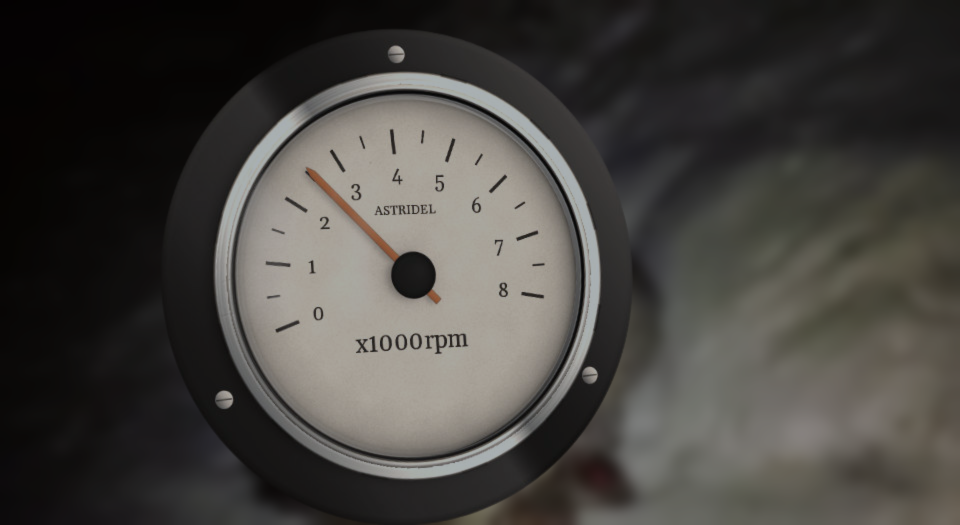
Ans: 2500 rpm
